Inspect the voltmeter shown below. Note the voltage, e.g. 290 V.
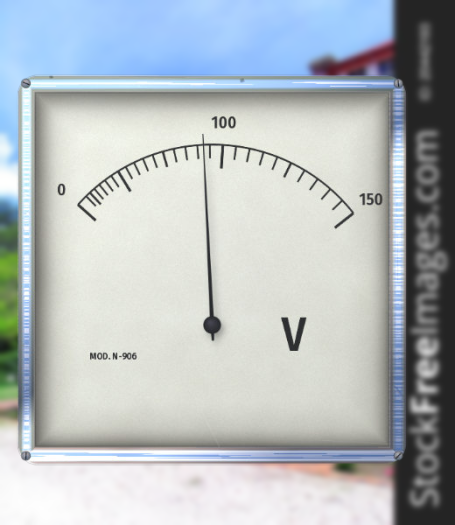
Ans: 92.5 V
